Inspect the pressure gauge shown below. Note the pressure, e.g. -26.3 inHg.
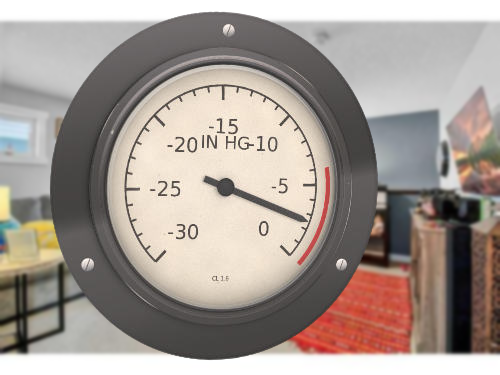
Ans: -2.5 inHg
